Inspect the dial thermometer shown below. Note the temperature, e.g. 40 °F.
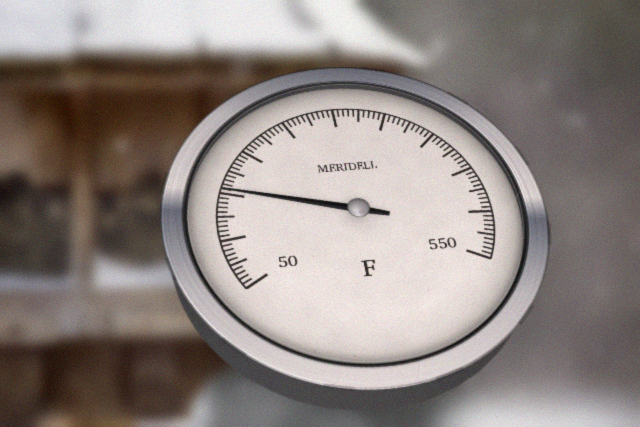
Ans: 150 °F
